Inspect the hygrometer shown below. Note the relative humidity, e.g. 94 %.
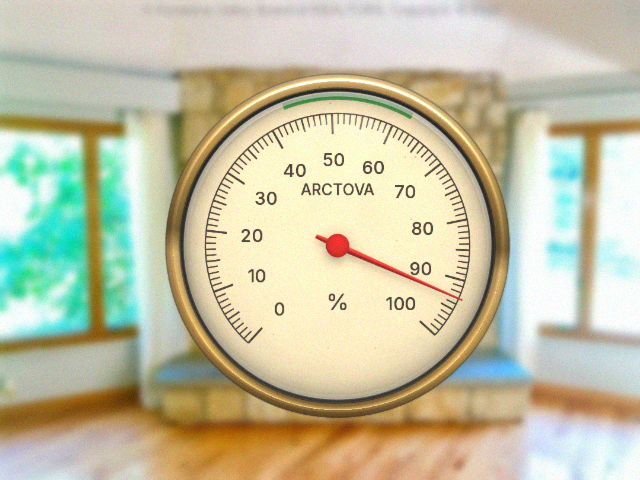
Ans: 93 %
